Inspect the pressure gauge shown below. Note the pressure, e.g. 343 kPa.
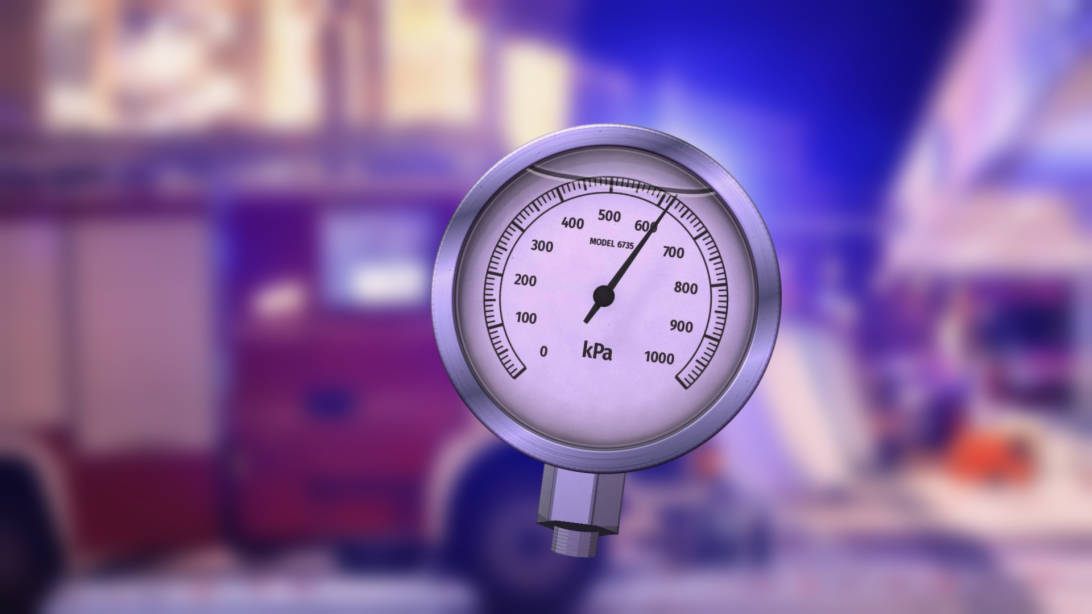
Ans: 620 kPa
